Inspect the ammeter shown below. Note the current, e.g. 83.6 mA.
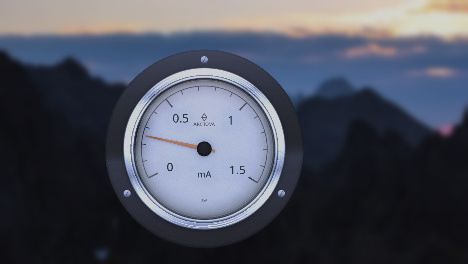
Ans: 0.25 mA
